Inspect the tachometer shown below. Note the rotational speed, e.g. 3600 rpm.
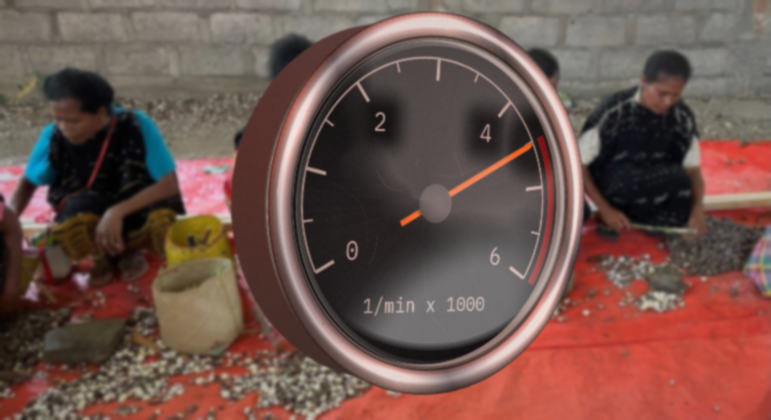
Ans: 4500 rpm
